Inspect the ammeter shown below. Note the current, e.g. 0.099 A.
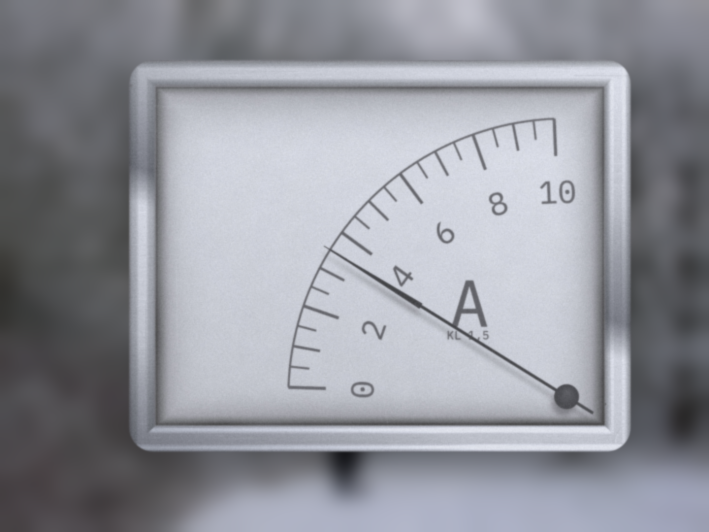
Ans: 3.5 A
